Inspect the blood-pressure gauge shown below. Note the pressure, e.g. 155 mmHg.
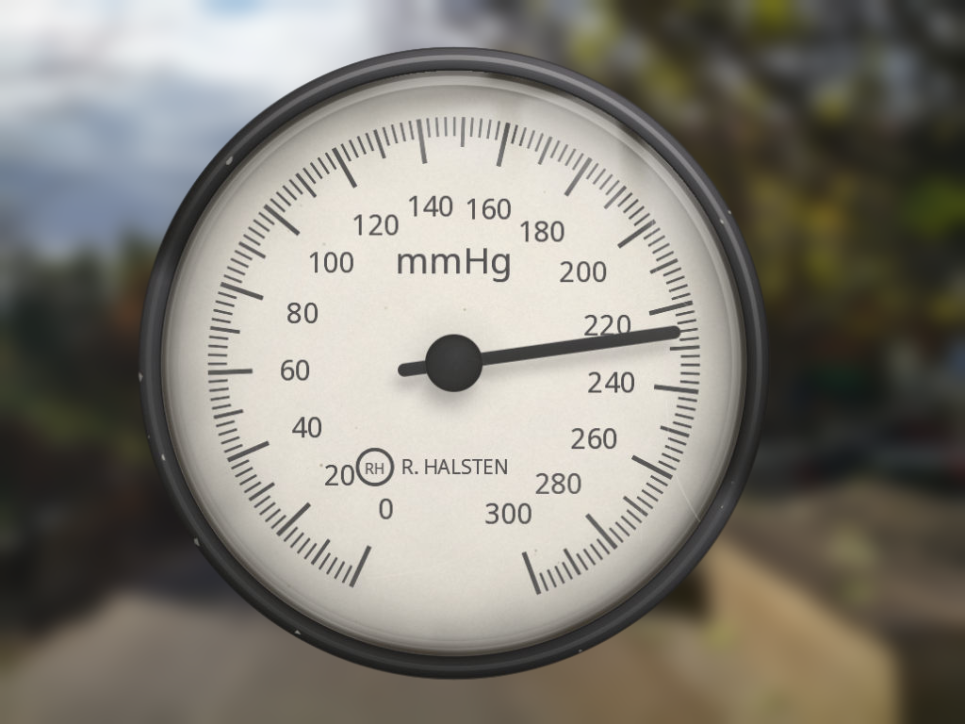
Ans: 226 mmHg
